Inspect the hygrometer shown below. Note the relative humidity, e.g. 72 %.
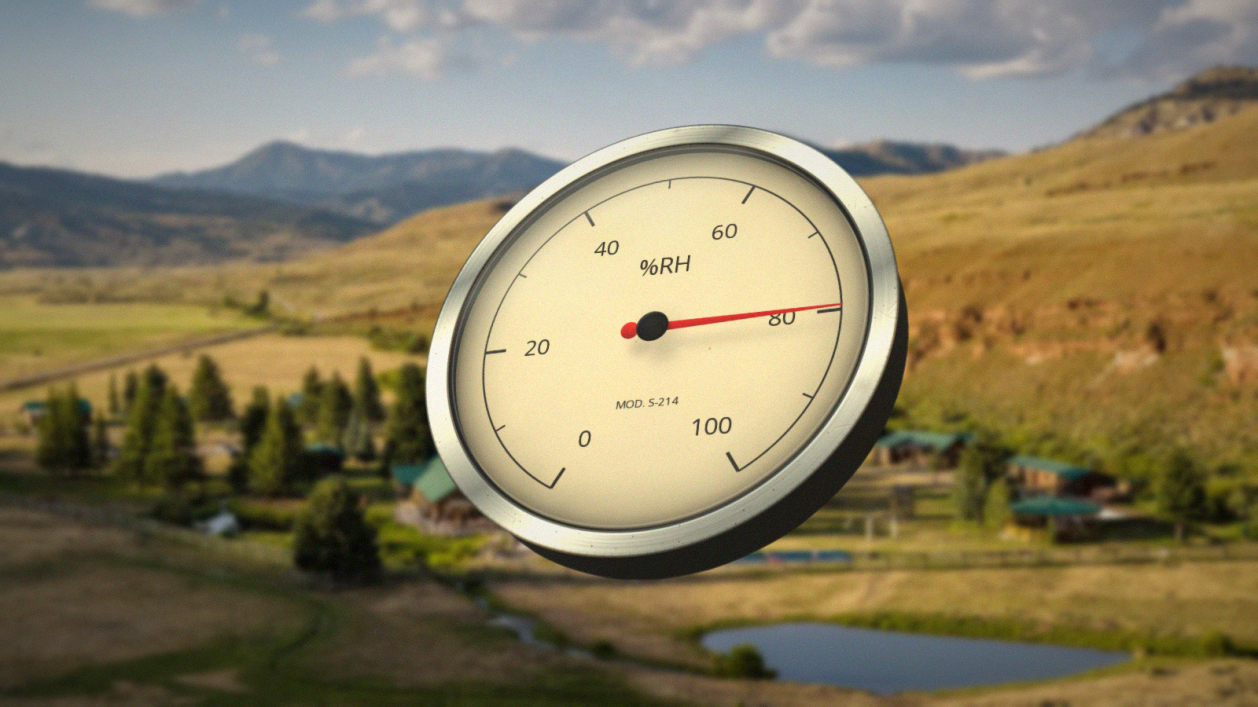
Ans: 80 %
